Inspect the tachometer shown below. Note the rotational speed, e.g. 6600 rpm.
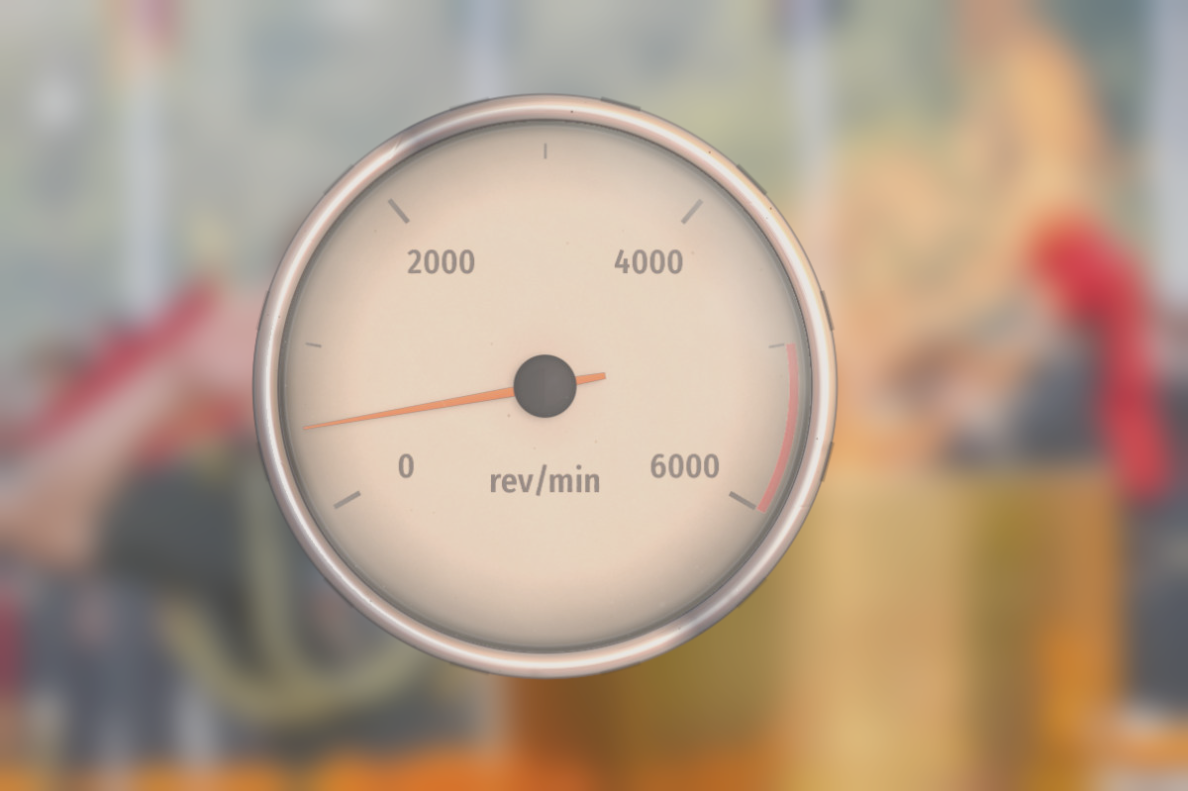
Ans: 500 rpm
